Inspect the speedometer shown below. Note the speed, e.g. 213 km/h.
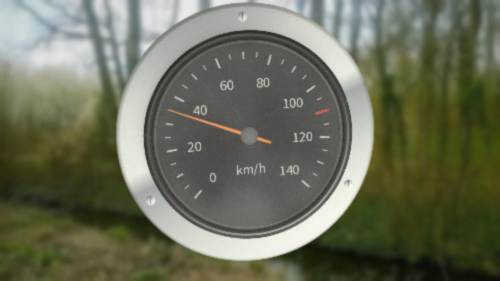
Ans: 35 km/h
